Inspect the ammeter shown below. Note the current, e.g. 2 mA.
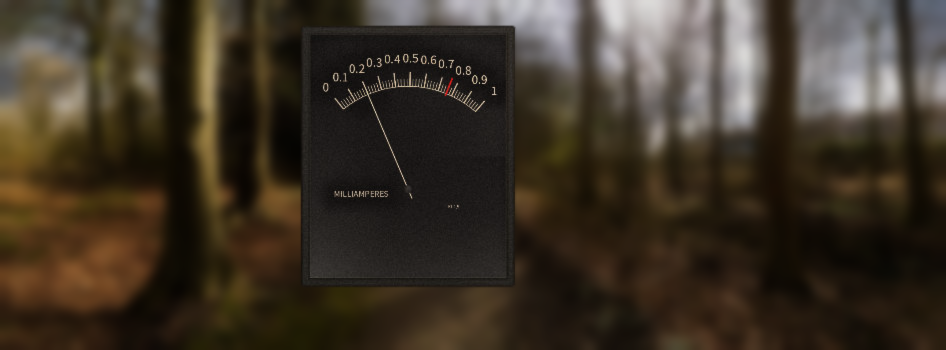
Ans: 0.2 mA
